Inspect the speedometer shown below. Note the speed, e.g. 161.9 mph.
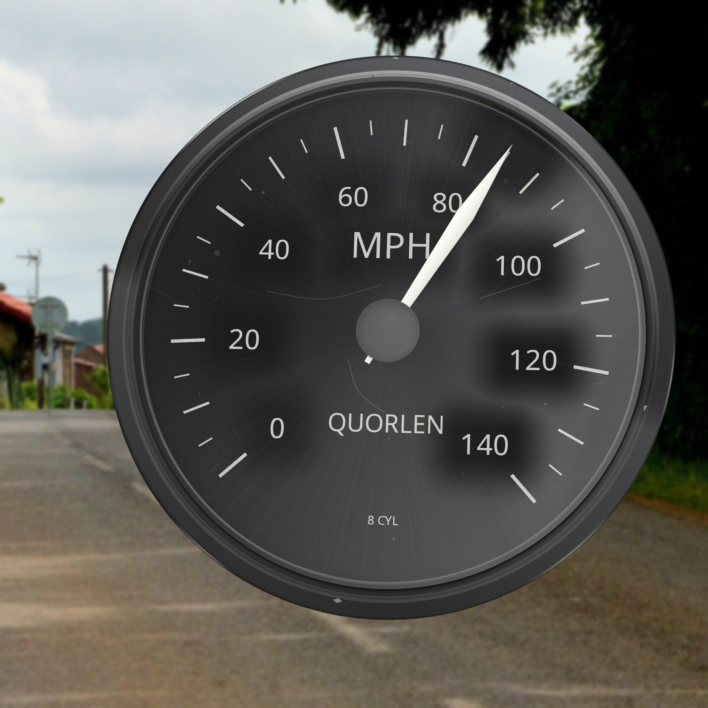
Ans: 85 mph
